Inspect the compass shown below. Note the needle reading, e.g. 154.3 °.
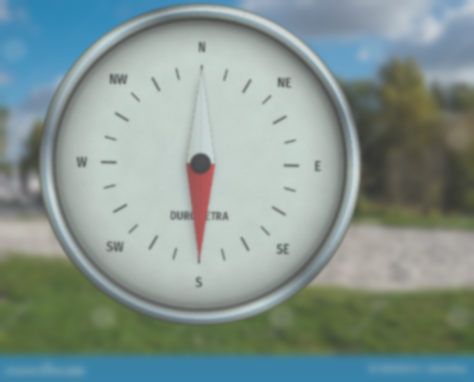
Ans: 180 °
